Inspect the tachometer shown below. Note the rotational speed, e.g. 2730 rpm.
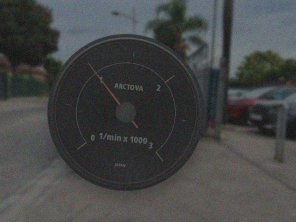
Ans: 1000 rpm
